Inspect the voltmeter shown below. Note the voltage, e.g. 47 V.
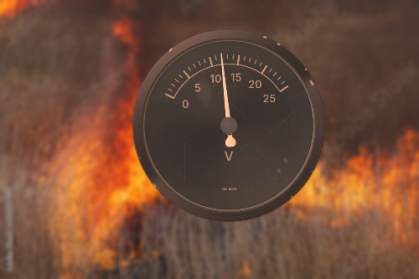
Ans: 12 V
